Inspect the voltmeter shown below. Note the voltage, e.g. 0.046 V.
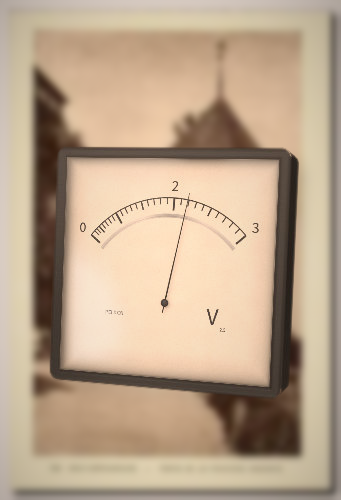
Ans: 2.2 V
